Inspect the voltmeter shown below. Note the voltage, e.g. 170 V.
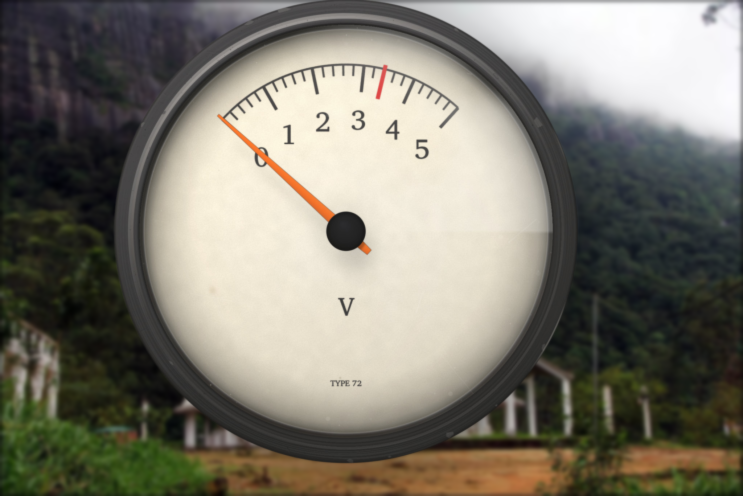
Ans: 0 V
